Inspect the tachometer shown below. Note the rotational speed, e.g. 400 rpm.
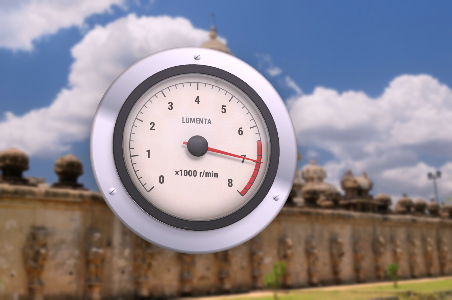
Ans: 7000 rpm
